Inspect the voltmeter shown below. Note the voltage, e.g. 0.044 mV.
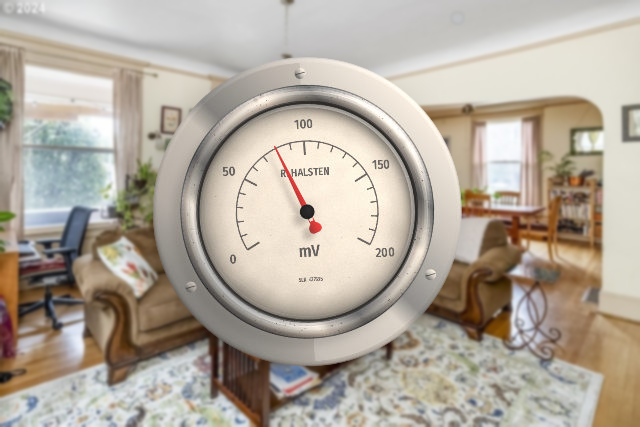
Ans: 80 mV
